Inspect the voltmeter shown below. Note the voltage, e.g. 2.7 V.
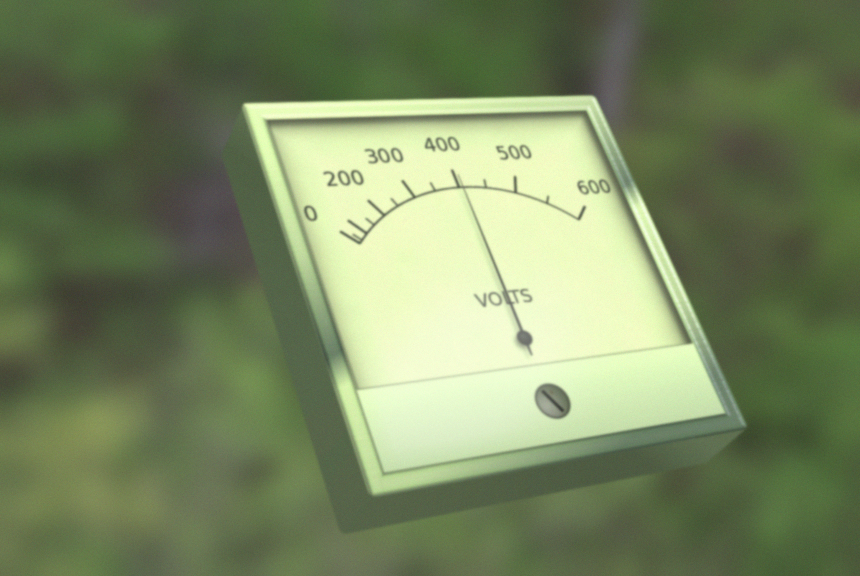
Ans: 400 V
